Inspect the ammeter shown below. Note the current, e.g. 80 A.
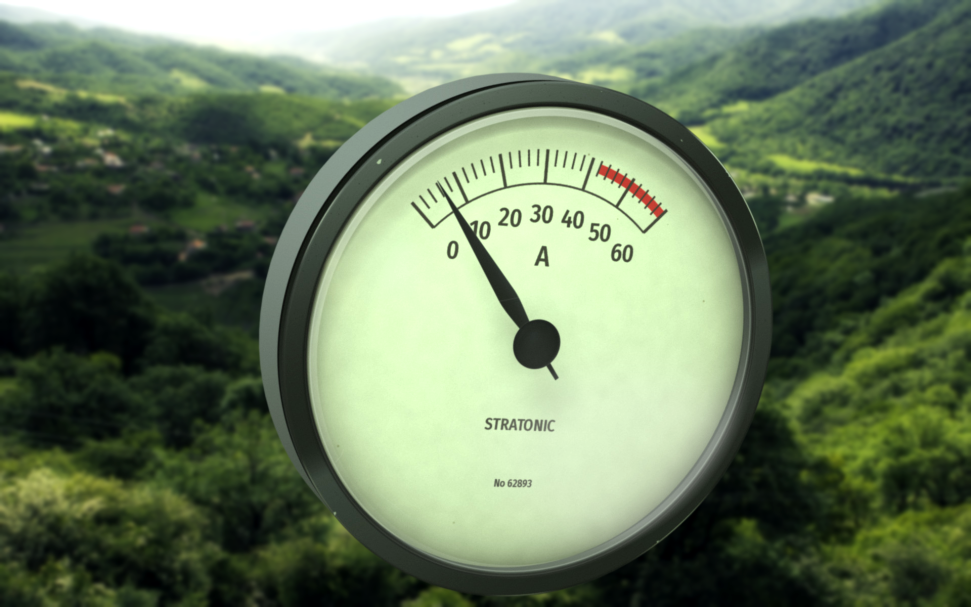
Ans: 6 A
